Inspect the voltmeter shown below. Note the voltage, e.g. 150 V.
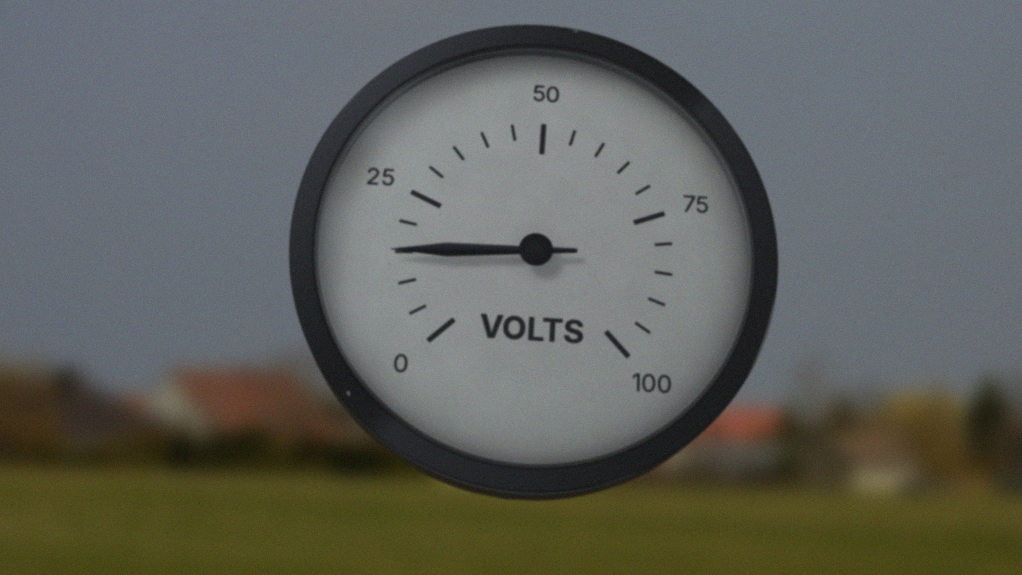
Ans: 15 V
